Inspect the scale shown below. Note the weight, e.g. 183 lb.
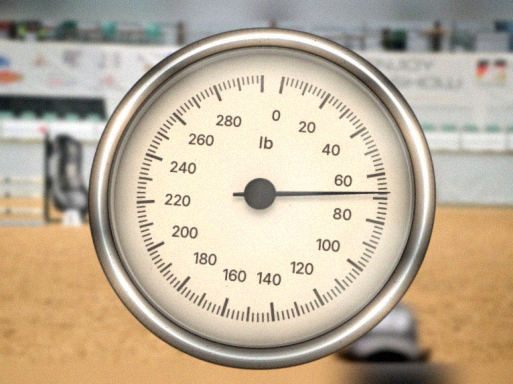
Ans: 68 lb
